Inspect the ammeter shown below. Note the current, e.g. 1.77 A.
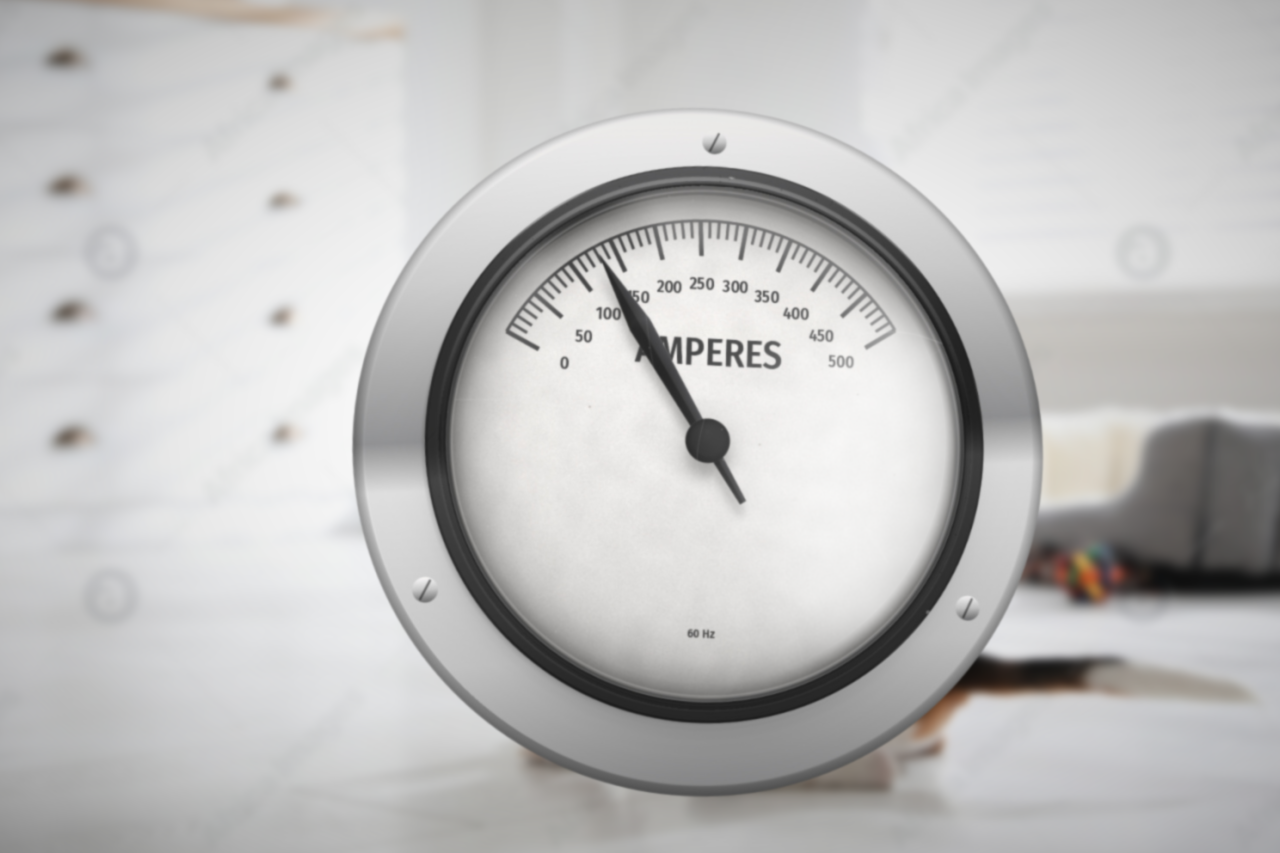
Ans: 130 A
